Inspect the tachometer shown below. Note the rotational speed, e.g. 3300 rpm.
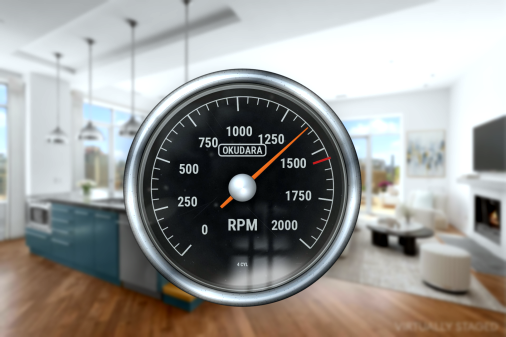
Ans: 1375 rpm
